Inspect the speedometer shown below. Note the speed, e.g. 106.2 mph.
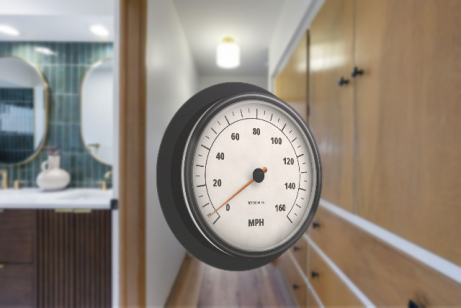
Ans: 5 mph
